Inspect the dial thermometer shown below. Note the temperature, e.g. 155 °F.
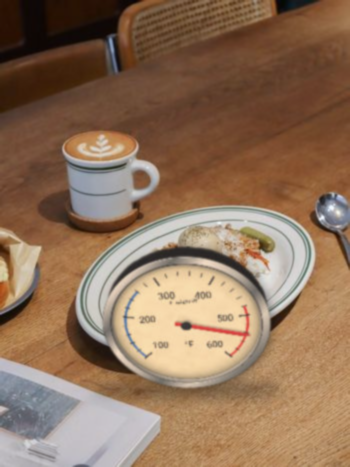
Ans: 540 °F
